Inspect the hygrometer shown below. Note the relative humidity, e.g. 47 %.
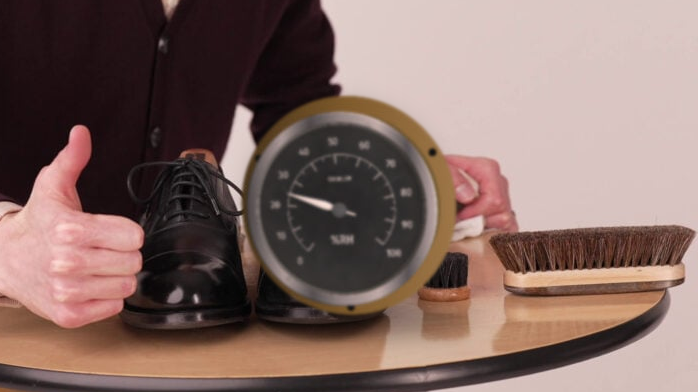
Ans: 25 %
